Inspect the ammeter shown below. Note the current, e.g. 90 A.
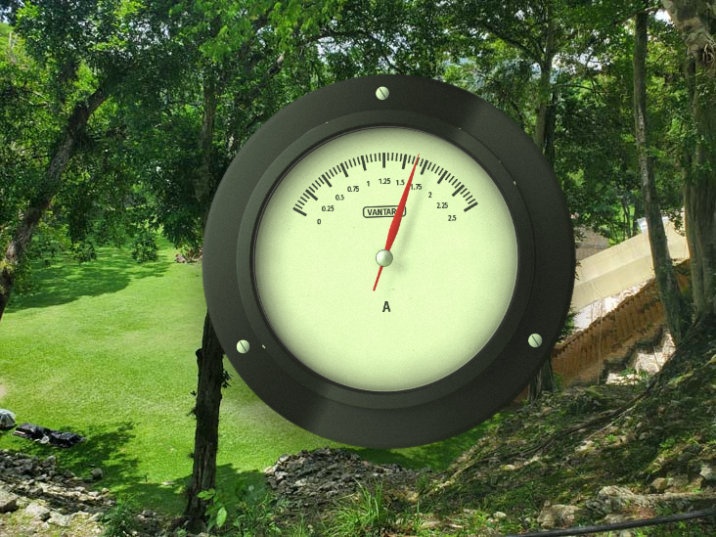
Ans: 1.65 A
